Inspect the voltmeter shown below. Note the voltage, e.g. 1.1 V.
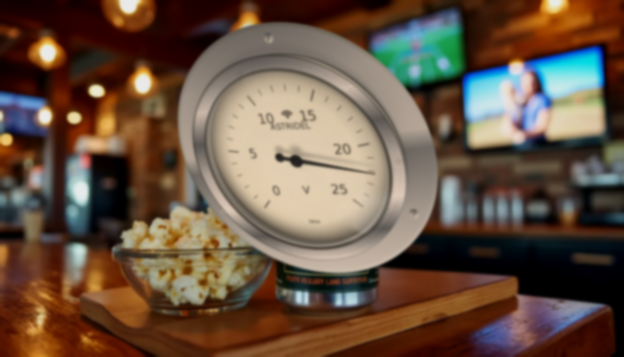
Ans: 22 V
